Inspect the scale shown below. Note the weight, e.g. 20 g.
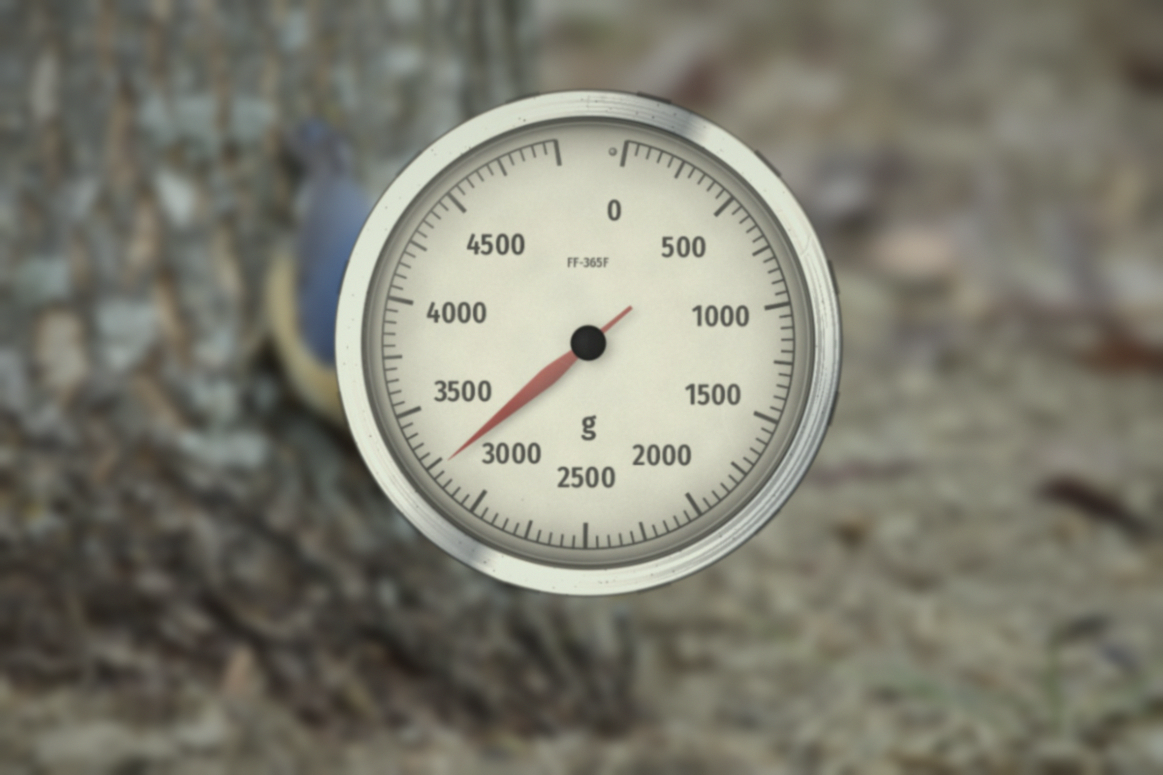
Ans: 3225 g
